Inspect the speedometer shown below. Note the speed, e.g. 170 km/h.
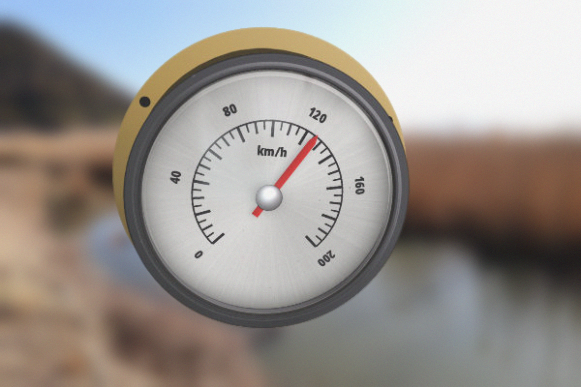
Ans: 125 km/h
